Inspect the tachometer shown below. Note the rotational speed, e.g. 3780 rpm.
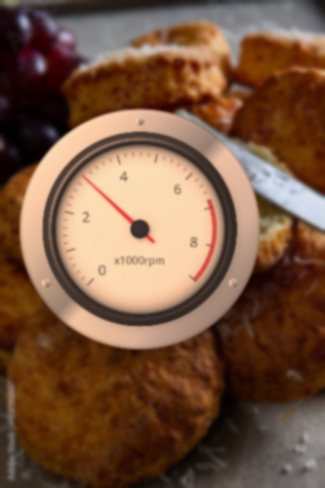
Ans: 3000 rpm
